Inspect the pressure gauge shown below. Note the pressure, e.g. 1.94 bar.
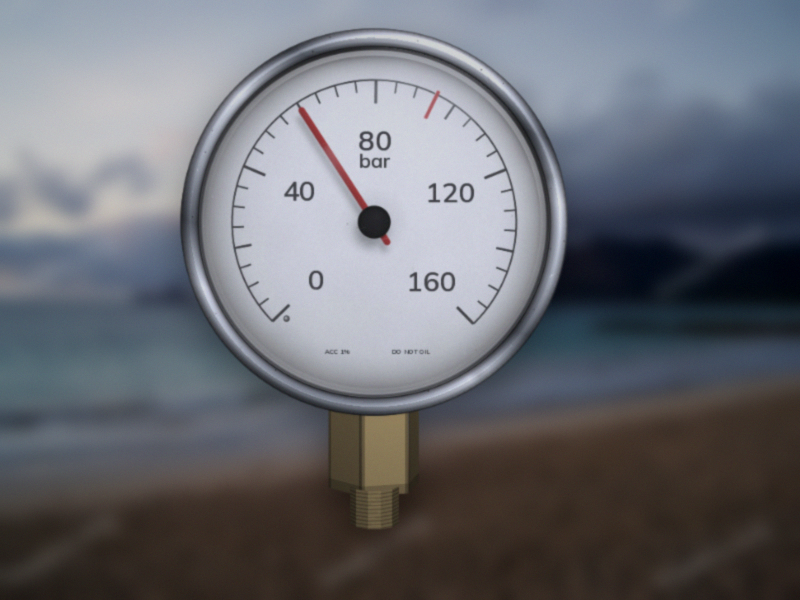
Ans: 60 bar
